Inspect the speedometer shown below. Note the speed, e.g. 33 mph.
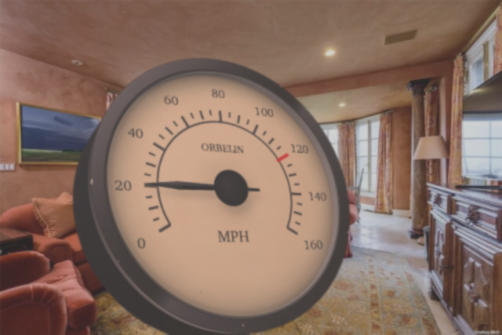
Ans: 20 mph
